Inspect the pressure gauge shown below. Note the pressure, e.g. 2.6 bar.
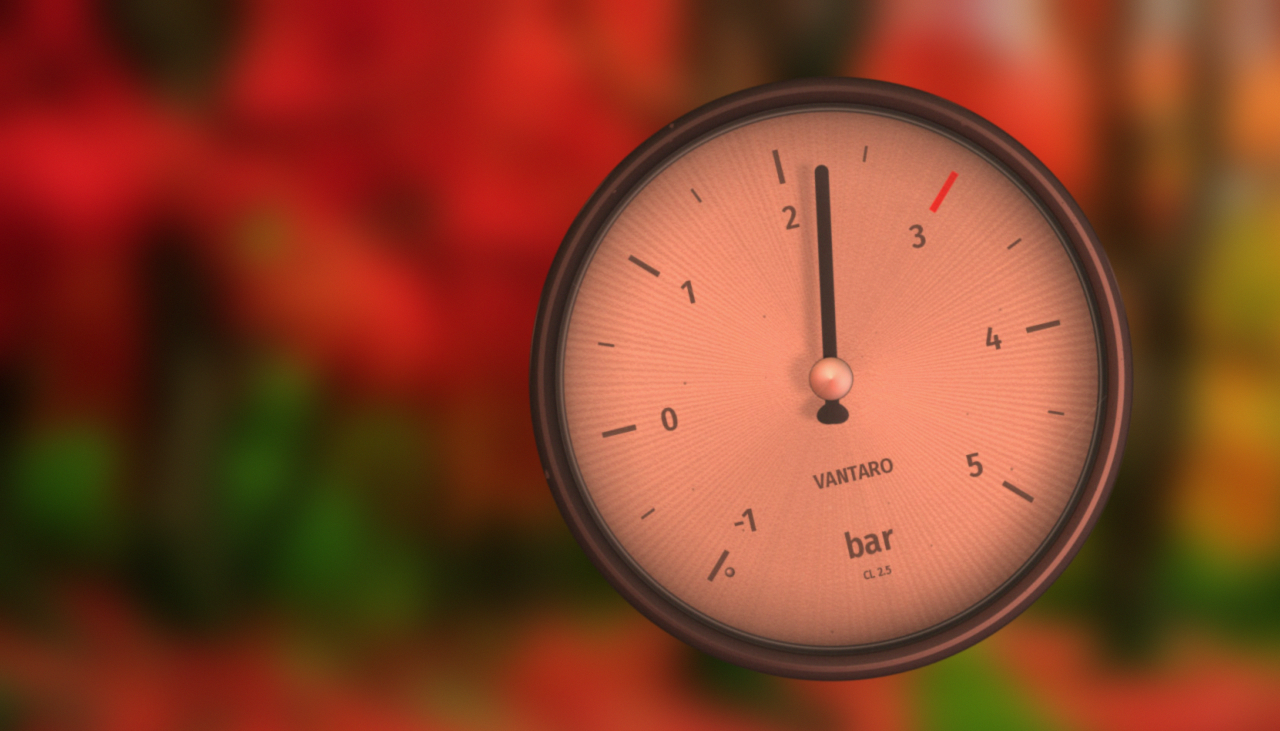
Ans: 2.25 bar
